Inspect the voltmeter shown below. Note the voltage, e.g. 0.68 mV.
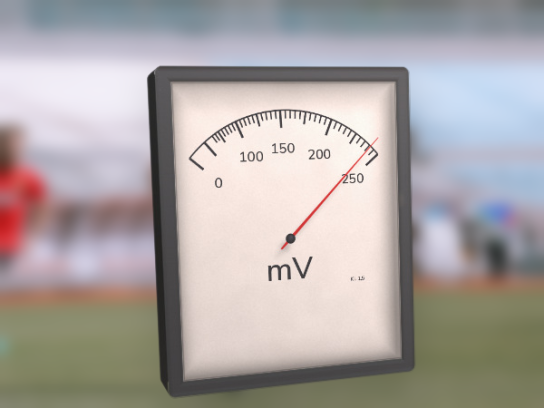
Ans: 240 mV
